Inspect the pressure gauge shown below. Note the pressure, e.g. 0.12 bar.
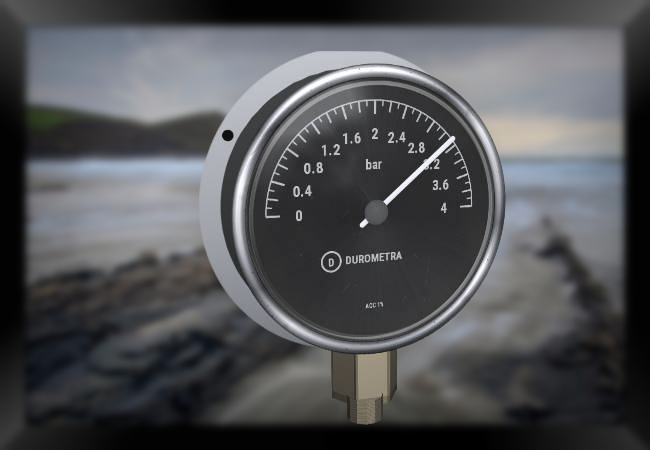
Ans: 3.1 bar
